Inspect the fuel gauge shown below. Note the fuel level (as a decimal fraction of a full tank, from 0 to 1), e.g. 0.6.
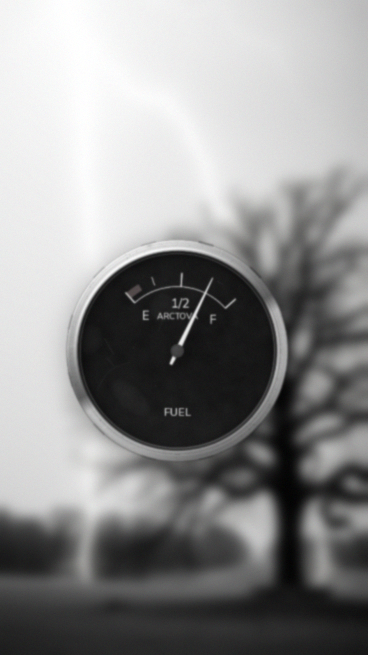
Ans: 0.75
